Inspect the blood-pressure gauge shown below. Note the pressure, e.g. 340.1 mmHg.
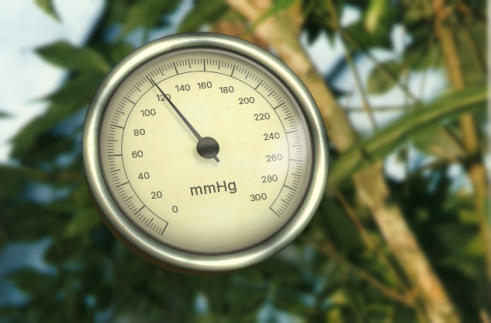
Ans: 120 mmHg
